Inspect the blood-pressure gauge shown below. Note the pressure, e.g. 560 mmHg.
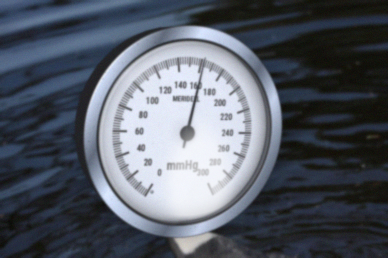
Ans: 160 mmHg
